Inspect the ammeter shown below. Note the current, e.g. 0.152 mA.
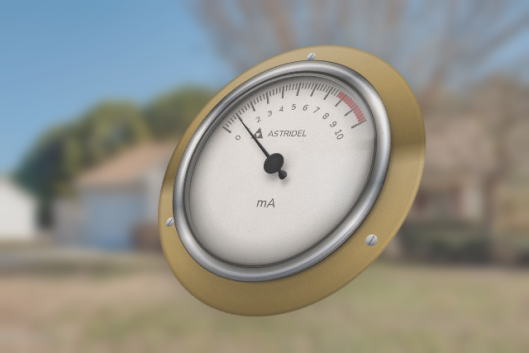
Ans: 1 mA
